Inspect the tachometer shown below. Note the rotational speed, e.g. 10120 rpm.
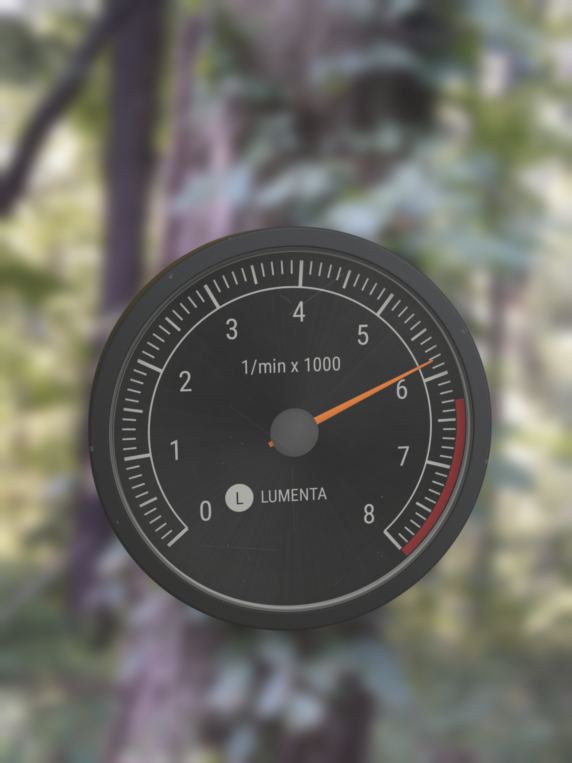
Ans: 5800 rpm
